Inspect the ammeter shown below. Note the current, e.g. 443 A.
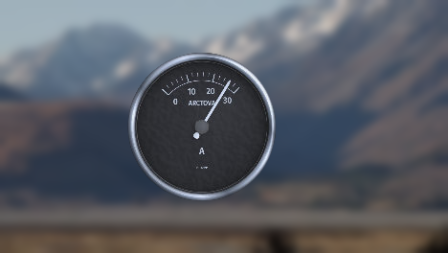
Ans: 26 A
